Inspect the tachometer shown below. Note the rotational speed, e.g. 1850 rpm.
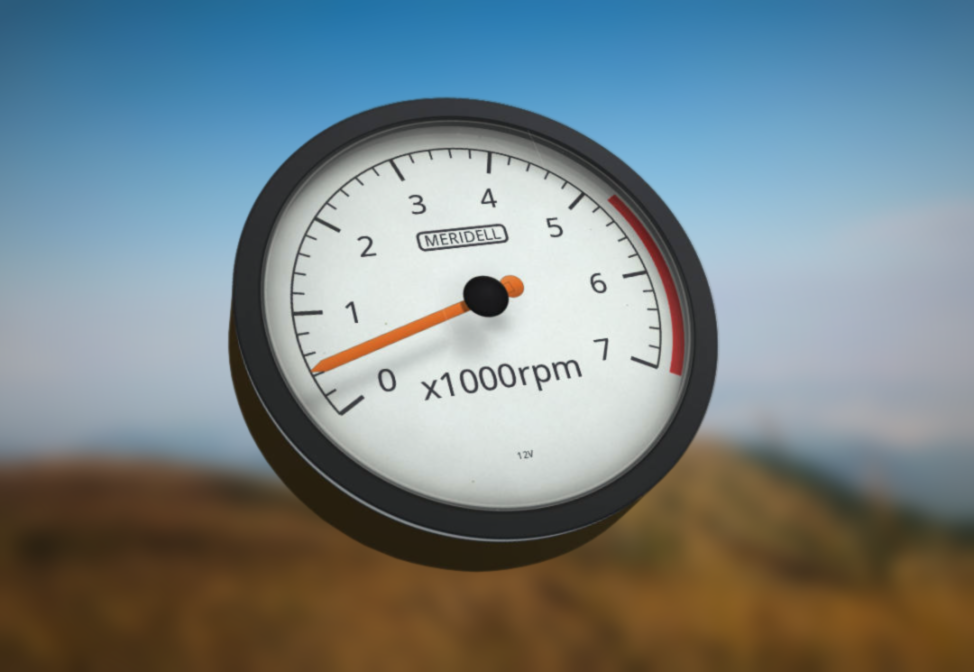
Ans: 400 rpm
